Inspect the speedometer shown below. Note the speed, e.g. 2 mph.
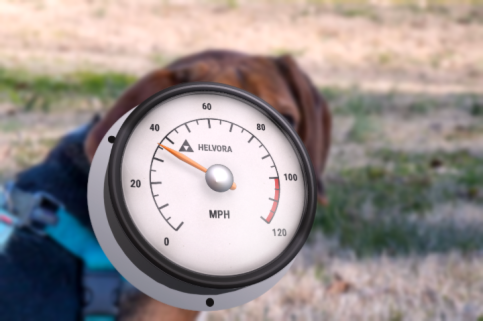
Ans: 35 mph
